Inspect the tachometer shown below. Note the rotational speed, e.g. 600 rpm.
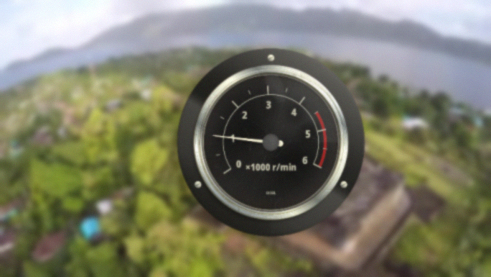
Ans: 1000 rpm
